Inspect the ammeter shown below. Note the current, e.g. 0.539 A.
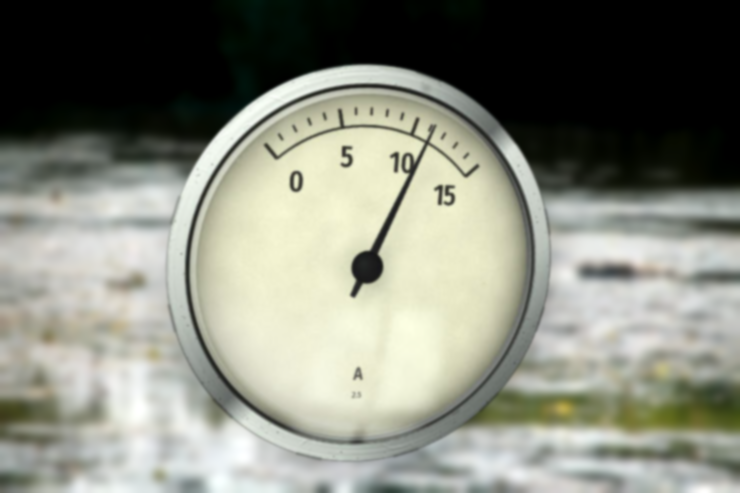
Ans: 11 A
